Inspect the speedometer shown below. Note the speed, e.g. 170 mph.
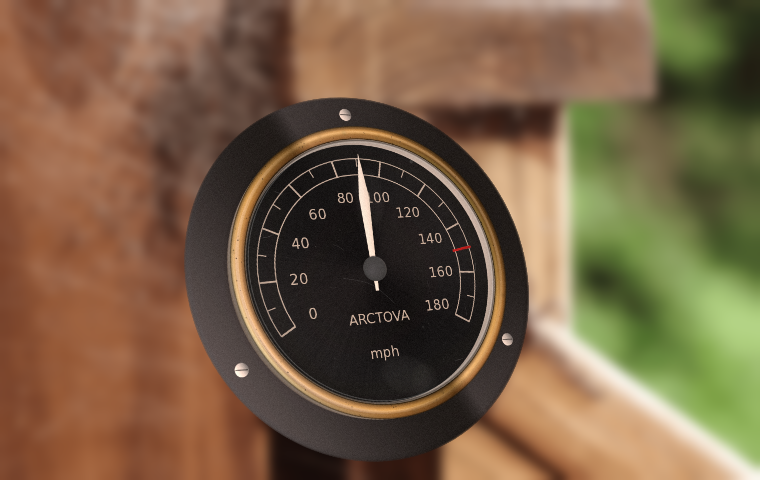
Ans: 90 mph
